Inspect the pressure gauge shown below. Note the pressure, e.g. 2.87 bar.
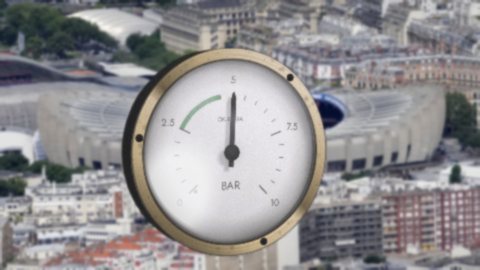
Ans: 5 bar
